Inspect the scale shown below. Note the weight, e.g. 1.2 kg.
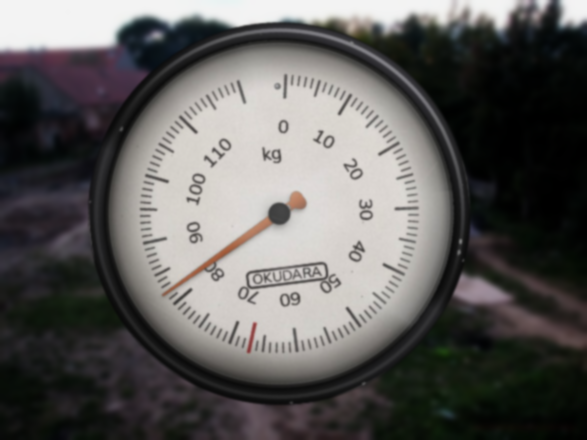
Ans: 82 kg
